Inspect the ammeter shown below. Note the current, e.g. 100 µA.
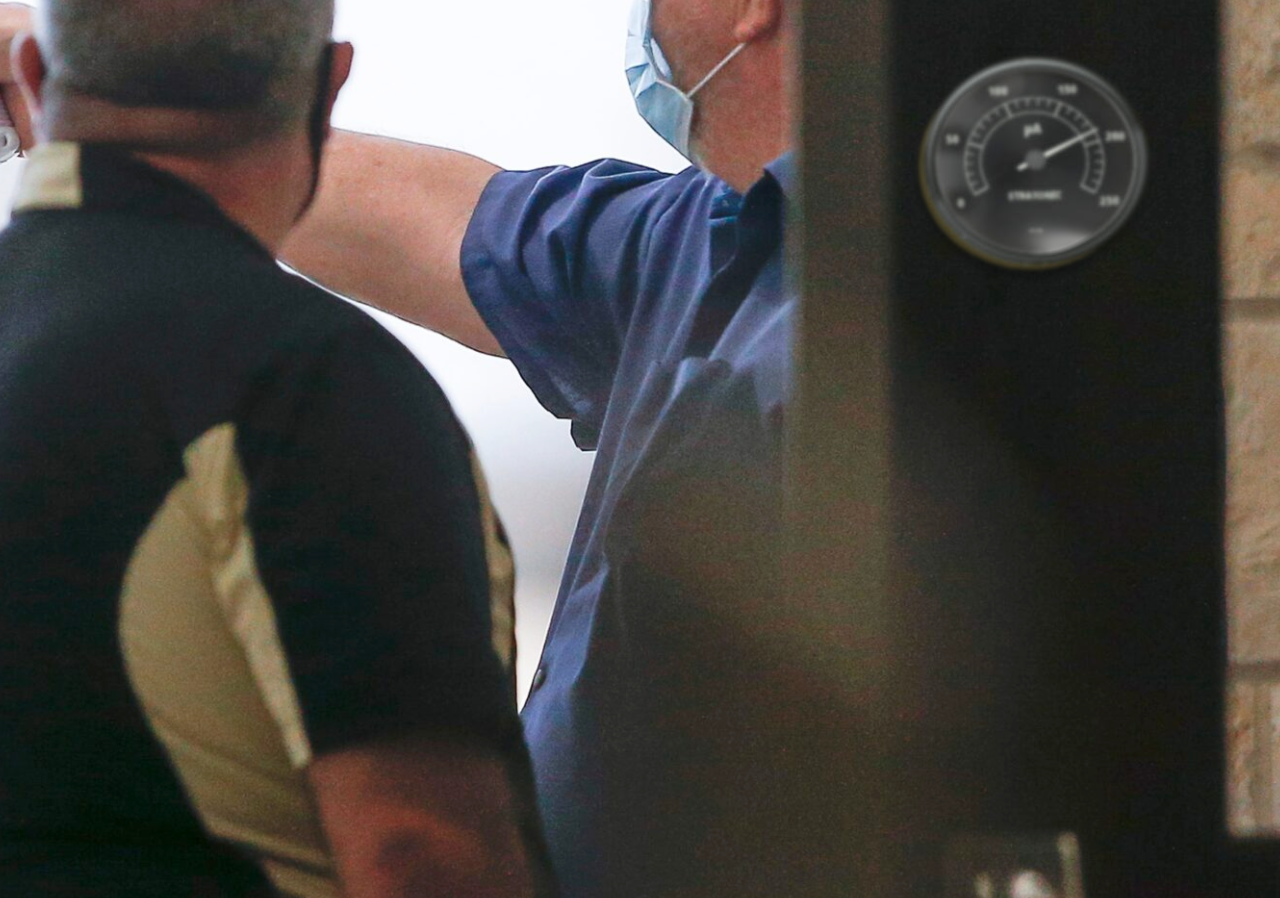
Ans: 190 µA
